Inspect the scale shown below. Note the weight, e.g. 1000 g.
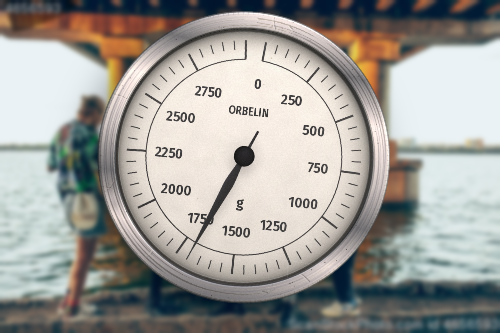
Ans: 1700 g
